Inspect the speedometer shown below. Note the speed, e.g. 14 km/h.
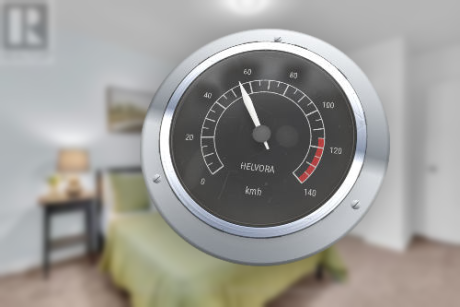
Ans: 55 km/h
